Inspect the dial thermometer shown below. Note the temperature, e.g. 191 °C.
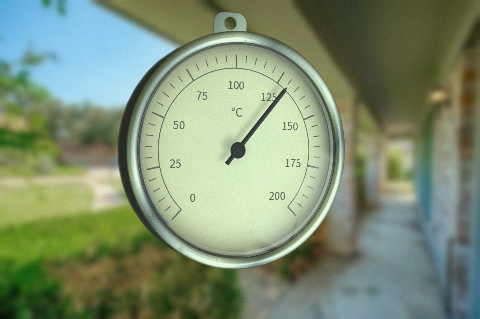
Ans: 130 °C
